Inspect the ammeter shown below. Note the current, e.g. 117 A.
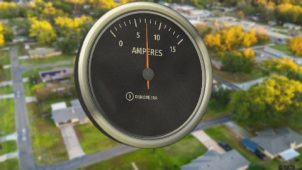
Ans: 7 A
